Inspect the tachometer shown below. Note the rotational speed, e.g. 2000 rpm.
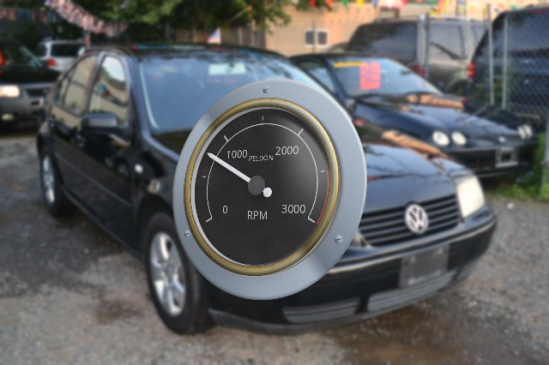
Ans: 750 rpm
